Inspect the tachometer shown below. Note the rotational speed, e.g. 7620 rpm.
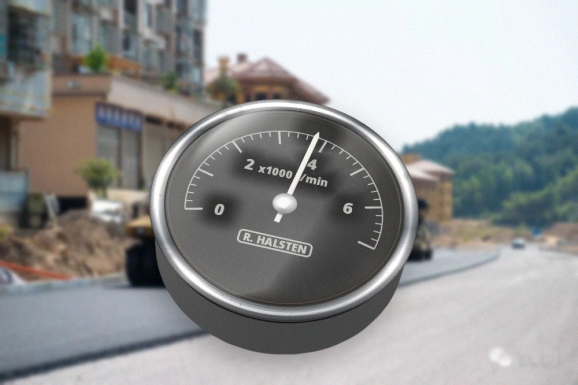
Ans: 3800 rpm
